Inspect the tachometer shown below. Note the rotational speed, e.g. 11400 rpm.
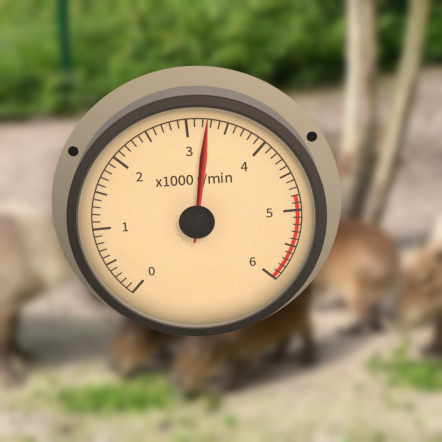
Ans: 3250 rpm
